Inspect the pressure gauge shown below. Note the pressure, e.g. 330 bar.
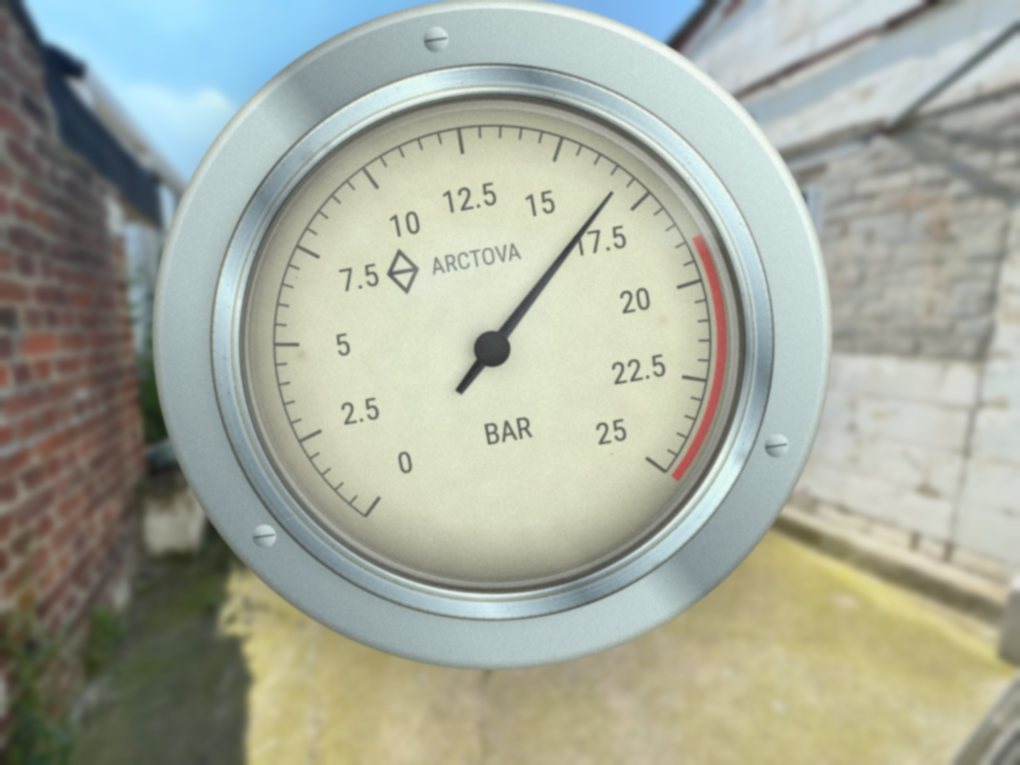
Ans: 16.75 bar
